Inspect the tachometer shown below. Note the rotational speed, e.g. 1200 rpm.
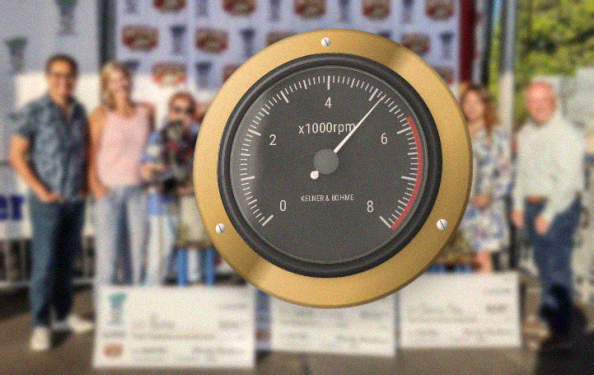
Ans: 5200 rpm
